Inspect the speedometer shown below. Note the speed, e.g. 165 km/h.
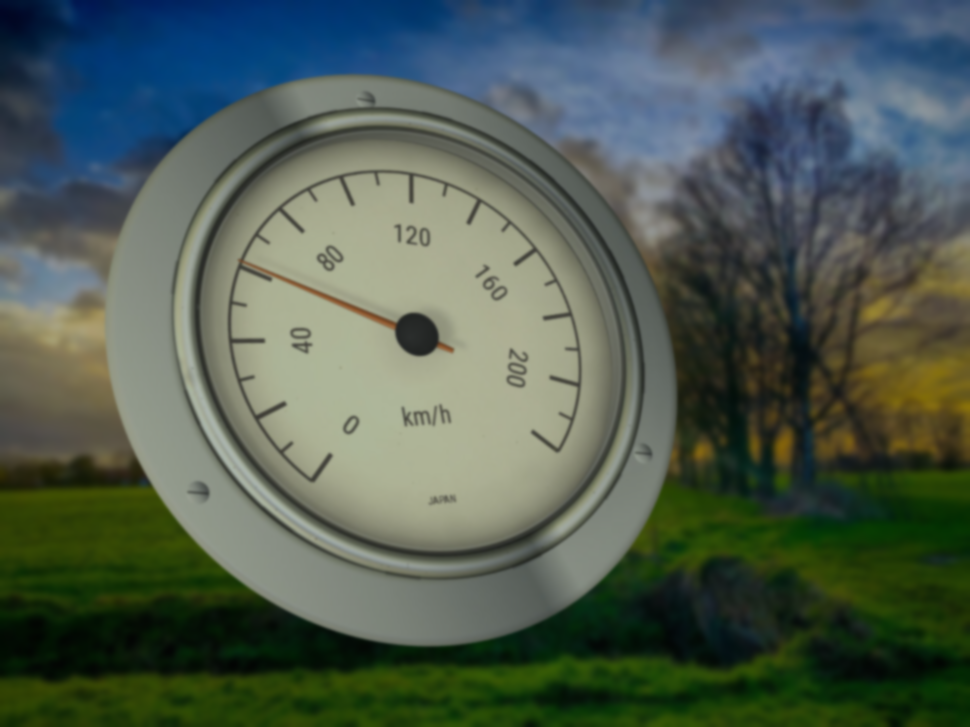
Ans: 60 km/h
